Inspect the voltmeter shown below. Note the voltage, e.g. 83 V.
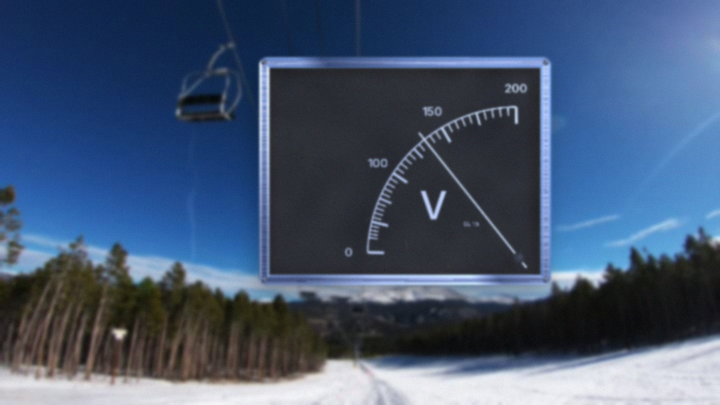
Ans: 135 V
